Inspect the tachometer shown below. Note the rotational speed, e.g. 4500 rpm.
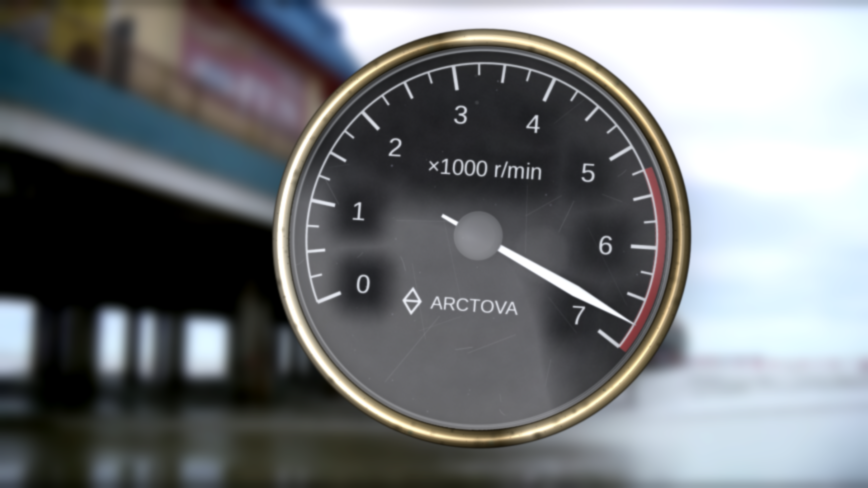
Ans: 6750 rpm
